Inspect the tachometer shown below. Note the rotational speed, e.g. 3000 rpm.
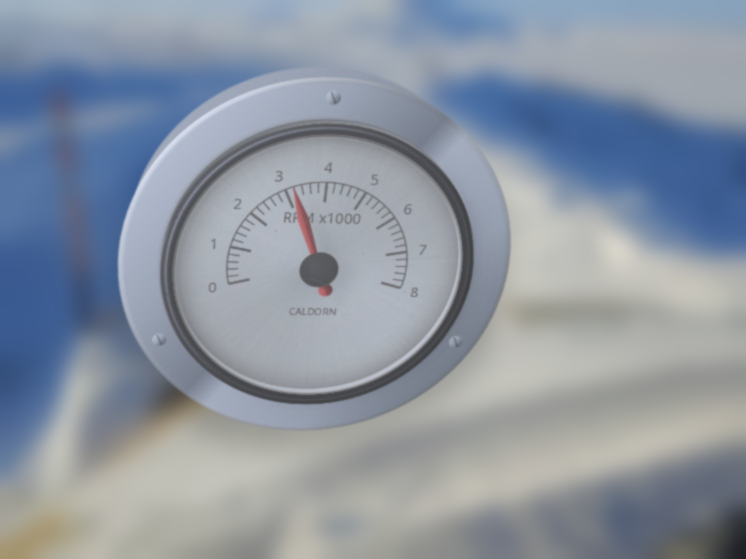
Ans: 3200 rpm
